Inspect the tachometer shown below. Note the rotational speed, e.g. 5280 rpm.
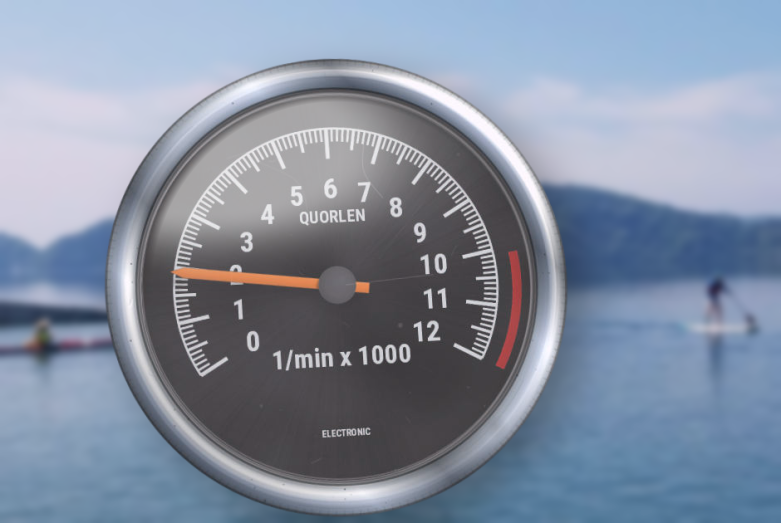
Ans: 1900 rpm
